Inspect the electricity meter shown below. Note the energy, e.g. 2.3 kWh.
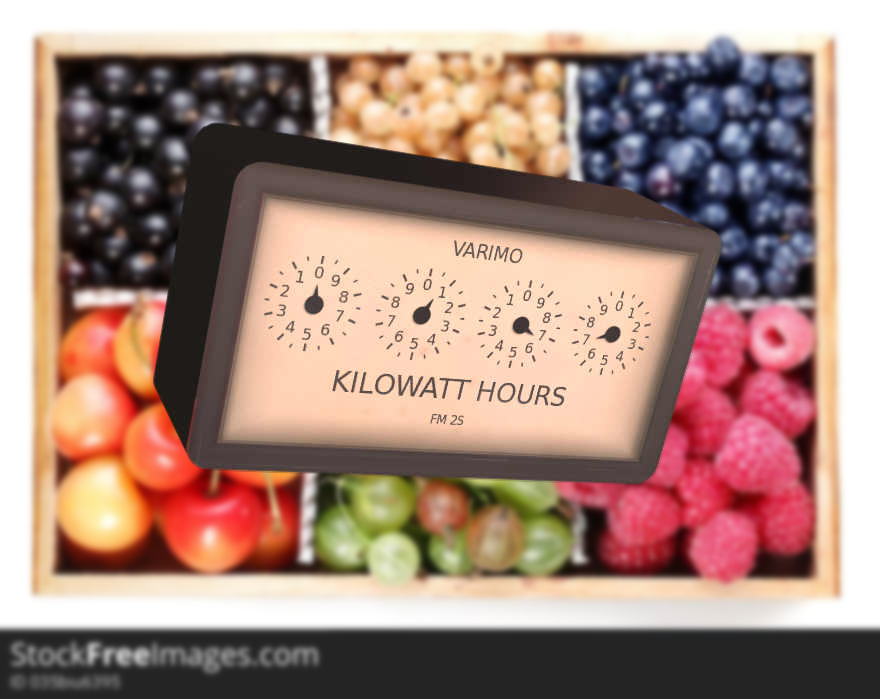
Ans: 67 kWh
